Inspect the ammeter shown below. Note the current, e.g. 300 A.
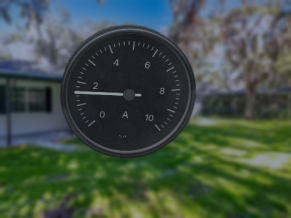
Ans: 1.6 A
